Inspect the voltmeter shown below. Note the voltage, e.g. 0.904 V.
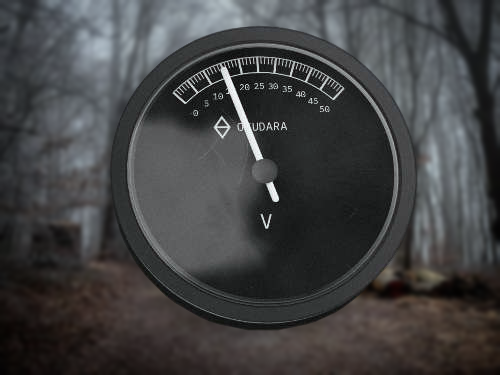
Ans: 15 V
